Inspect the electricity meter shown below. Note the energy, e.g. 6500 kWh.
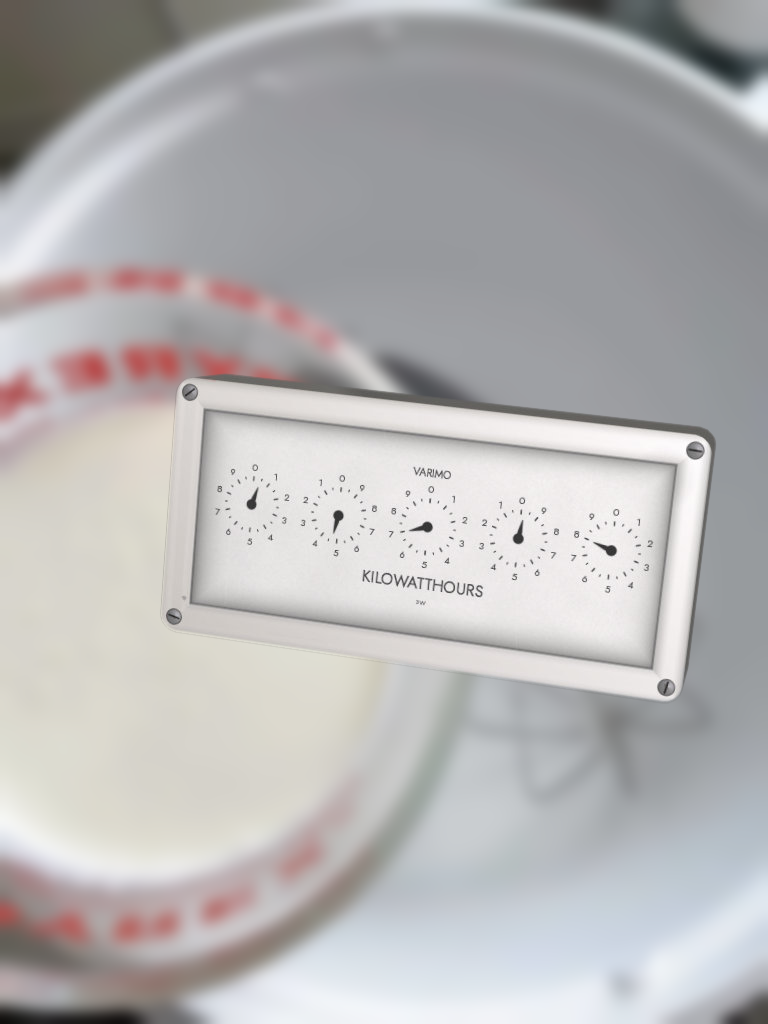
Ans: 4698 kWh
